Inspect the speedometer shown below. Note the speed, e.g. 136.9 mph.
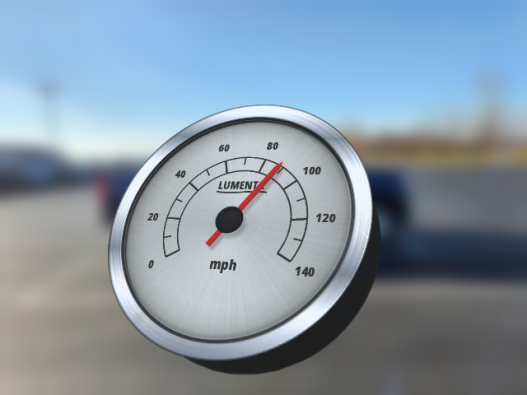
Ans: 90 mph
